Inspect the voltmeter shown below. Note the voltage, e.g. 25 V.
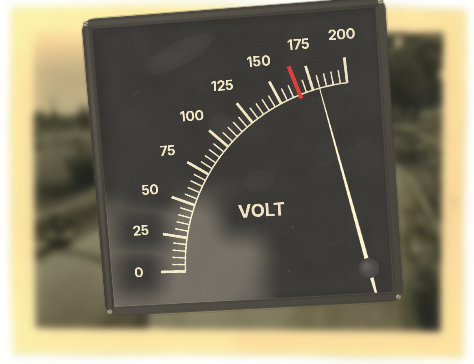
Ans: 180 V
